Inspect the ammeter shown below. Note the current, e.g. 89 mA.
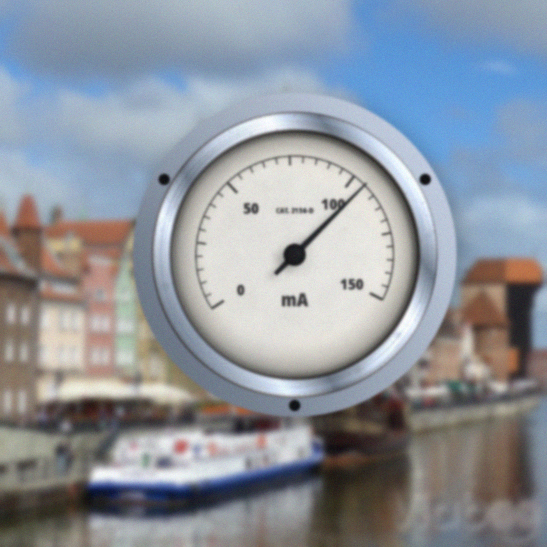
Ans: 105 mA
